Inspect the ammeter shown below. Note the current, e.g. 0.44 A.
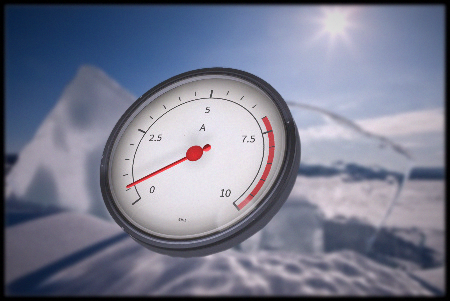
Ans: 0.5 A
